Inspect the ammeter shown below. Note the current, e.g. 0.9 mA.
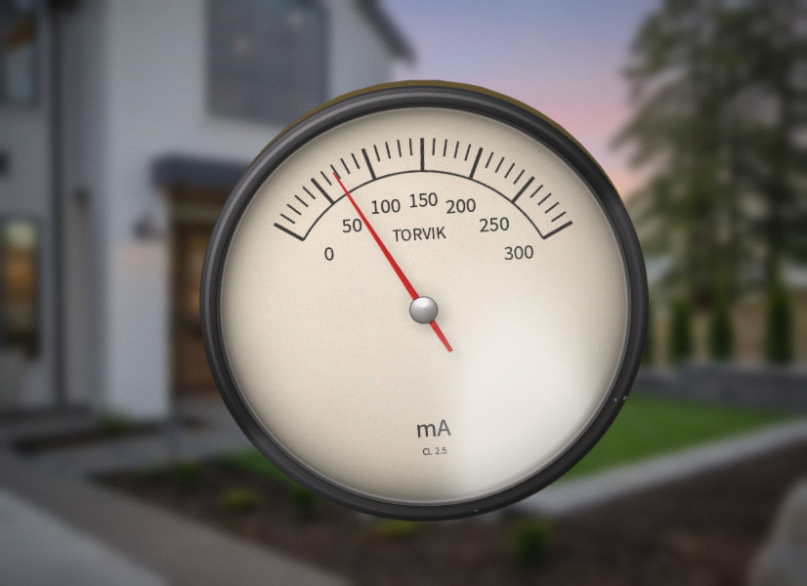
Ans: 70 mA
